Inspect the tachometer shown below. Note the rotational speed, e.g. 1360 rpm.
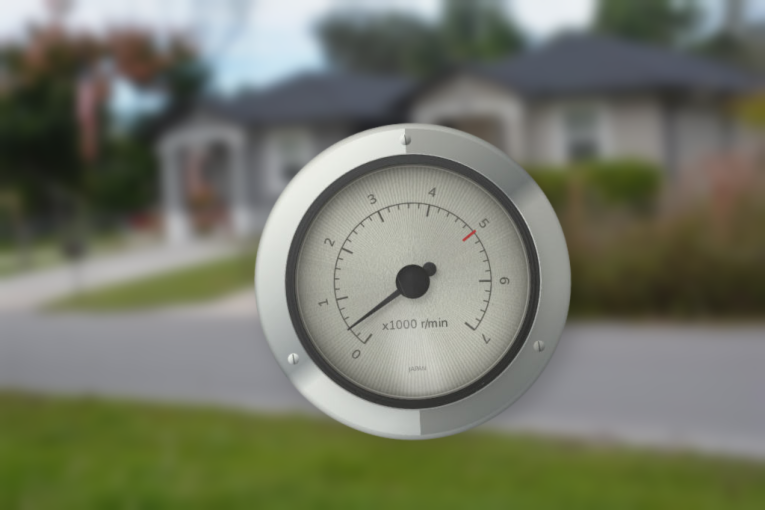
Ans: 400 rpm
